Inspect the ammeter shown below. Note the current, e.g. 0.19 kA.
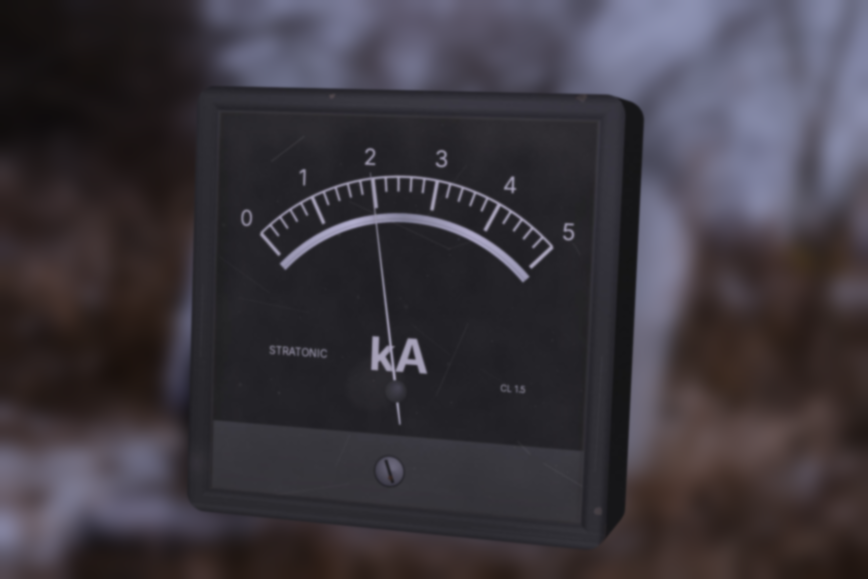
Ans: 2 kA
